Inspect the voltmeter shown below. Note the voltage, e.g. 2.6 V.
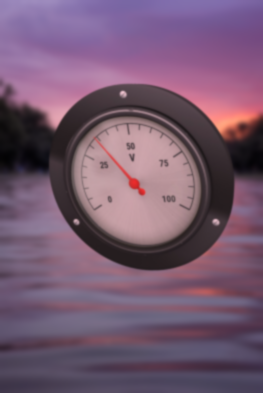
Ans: 35 V
